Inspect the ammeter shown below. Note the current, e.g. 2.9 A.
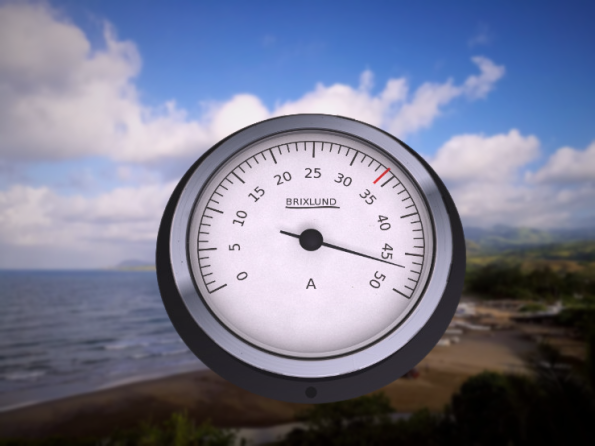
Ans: 47 A
